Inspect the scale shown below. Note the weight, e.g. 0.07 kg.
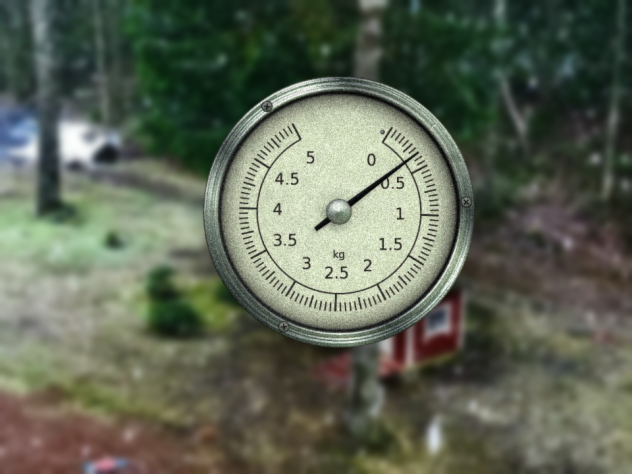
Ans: 0.35 kg
